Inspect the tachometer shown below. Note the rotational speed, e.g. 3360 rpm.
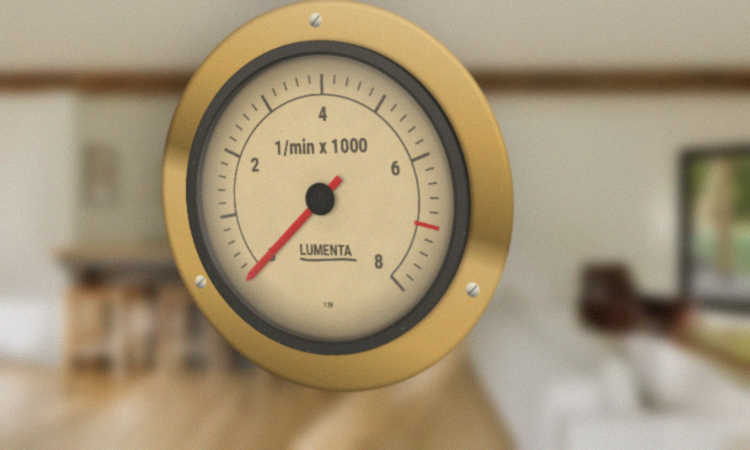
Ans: 0 rpm
